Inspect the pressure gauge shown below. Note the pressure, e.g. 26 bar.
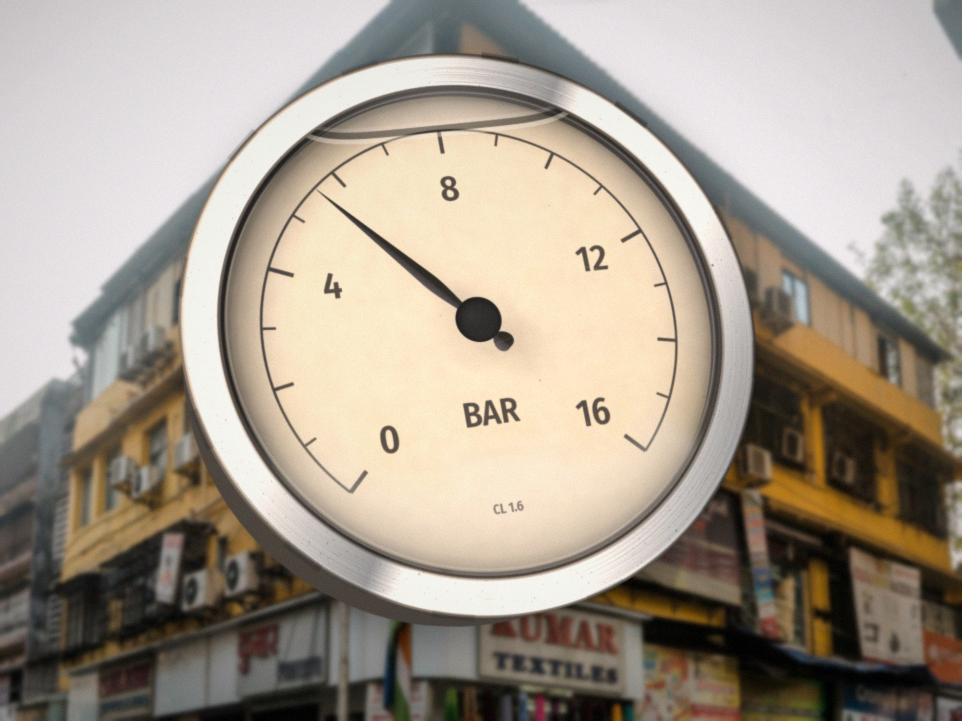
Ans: 5.5 bar
